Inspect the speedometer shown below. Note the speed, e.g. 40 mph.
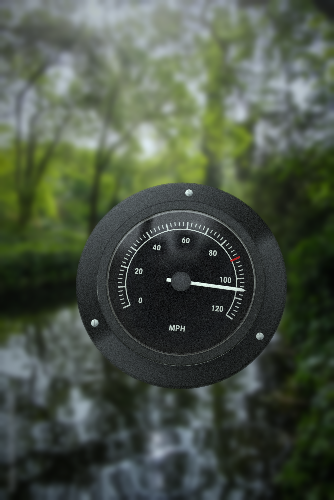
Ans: 106 mph
